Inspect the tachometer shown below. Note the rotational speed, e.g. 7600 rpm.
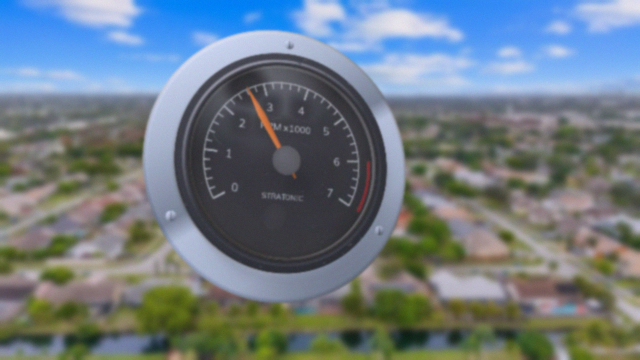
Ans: 2600 rpm
